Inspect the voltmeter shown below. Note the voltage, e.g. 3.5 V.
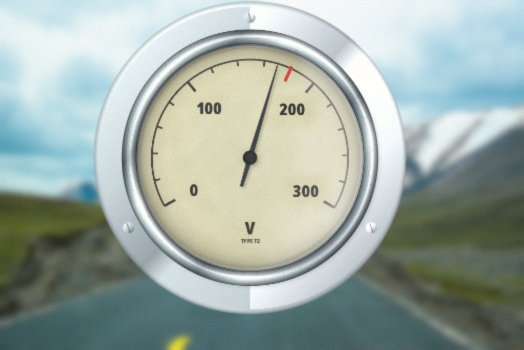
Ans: 170 V
